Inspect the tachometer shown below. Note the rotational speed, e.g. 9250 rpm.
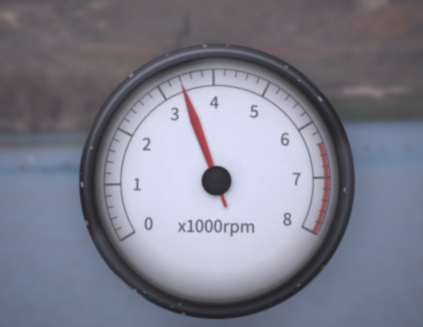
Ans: 3400 rpm
